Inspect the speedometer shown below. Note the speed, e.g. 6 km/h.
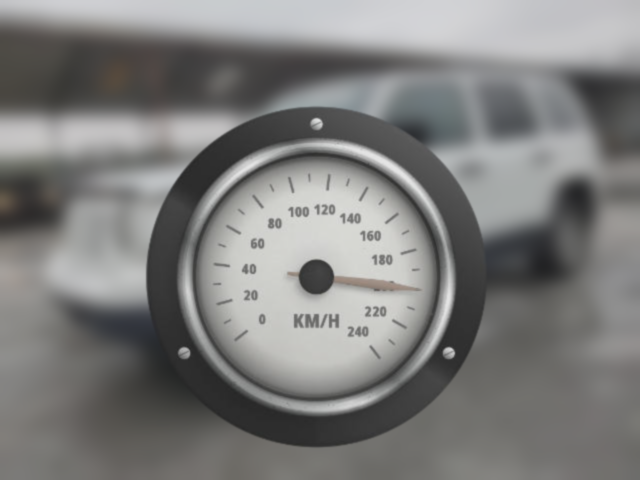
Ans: 200 km/h
